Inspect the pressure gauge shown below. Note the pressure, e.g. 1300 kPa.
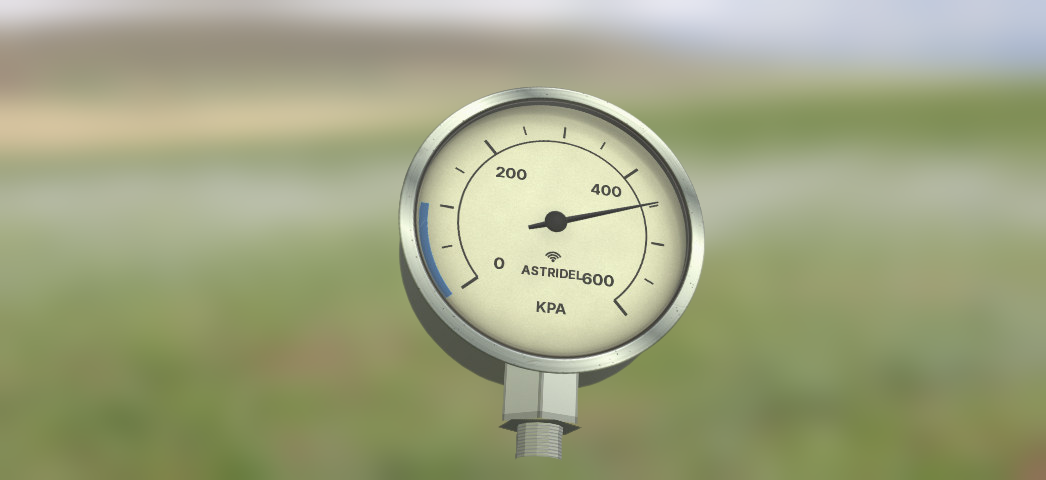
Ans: 450 kPa
